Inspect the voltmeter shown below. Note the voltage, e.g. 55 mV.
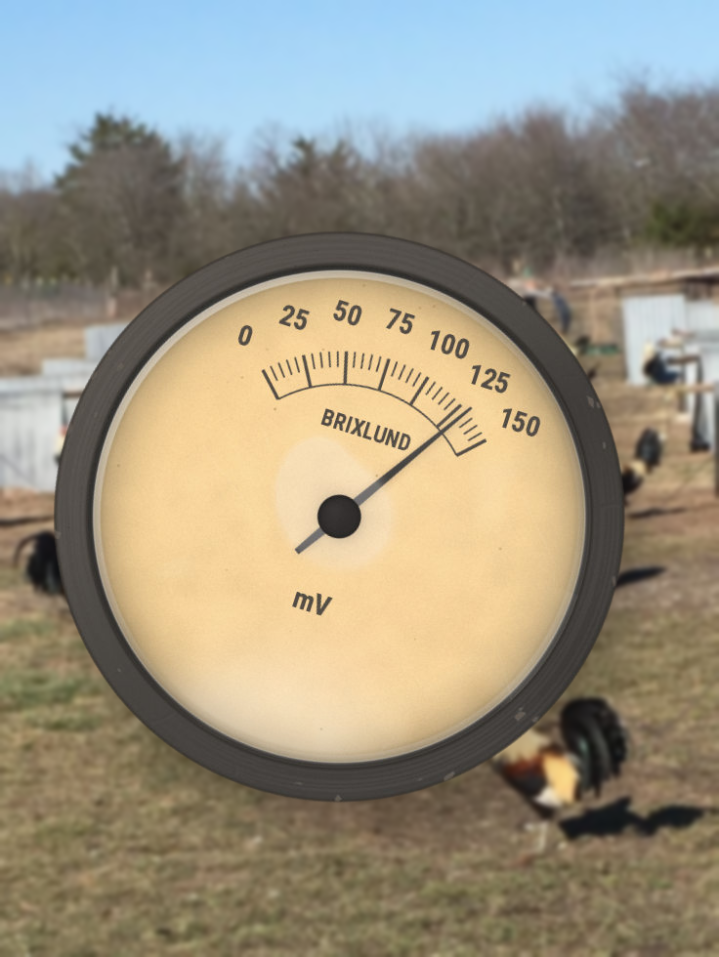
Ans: 130 mV
